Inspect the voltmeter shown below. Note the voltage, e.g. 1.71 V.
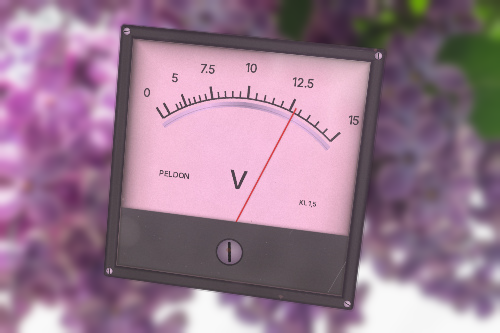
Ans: 12.75 V
